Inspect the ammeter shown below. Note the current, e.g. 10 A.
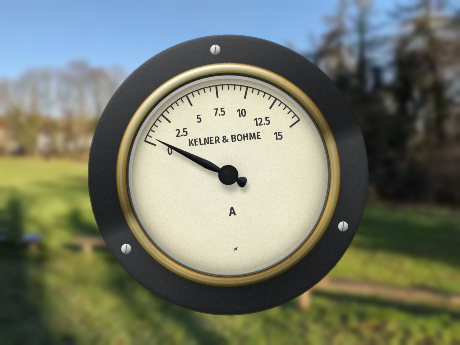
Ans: 0.5 A
